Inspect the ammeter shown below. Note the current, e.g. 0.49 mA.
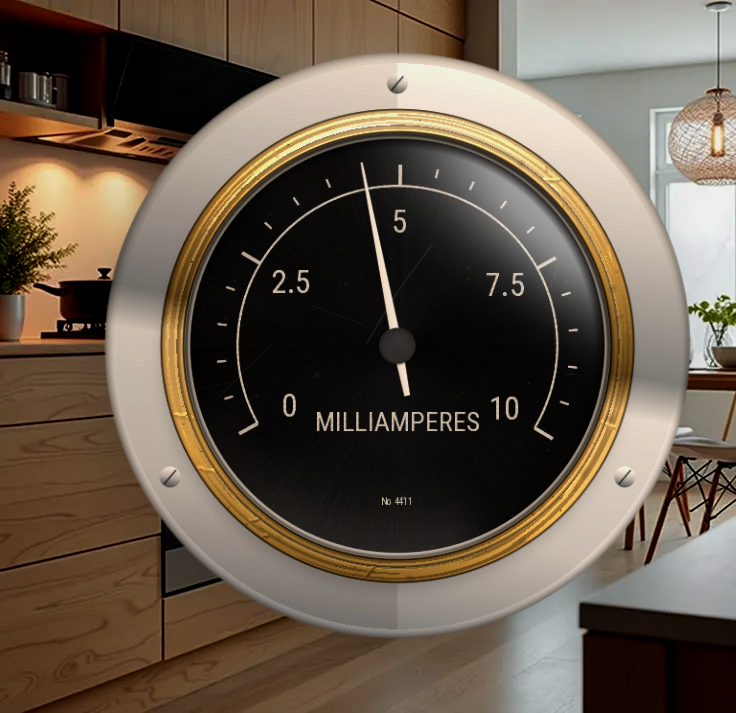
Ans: 4.5 mA
